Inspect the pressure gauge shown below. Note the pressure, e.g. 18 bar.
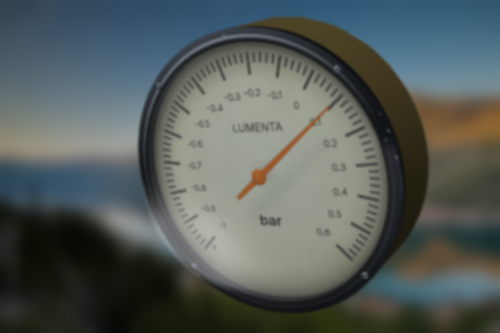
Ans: 0.1 bar
